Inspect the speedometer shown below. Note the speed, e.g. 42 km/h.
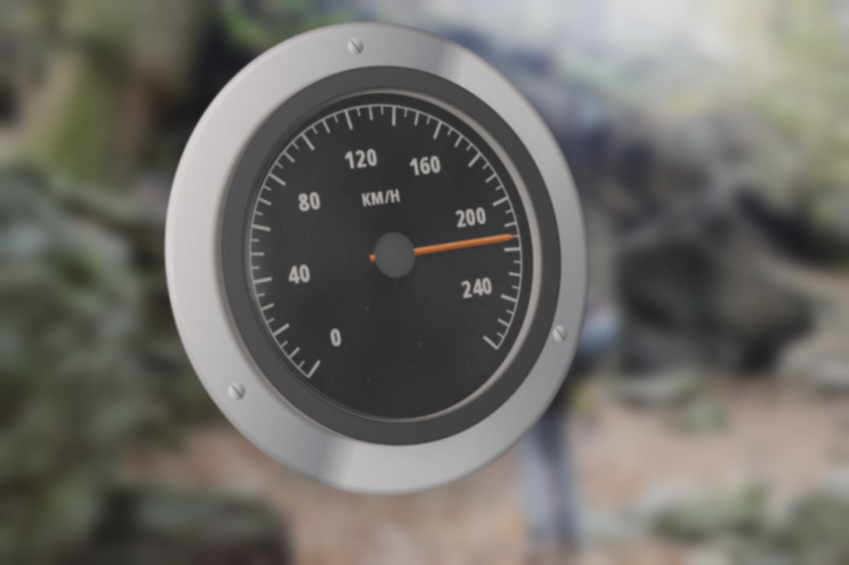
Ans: 215 km/h
